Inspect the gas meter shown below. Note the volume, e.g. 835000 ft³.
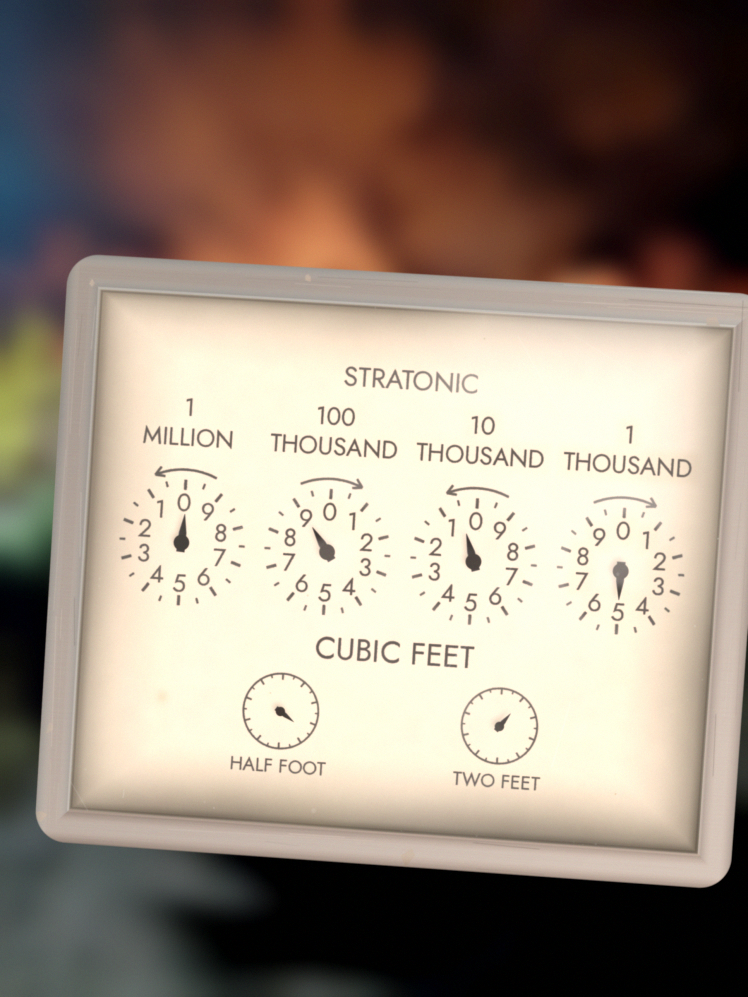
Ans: 990500 ft³
